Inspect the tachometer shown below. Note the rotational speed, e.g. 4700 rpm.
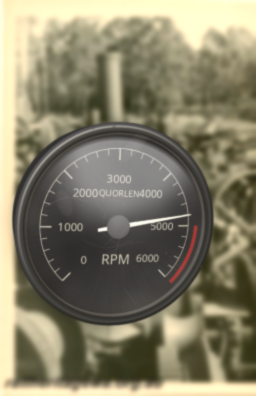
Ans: 4800 rpm
